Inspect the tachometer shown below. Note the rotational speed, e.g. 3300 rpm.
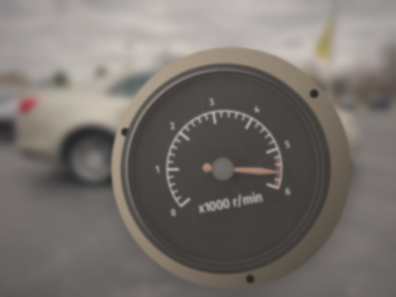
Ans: 5600 rpm
